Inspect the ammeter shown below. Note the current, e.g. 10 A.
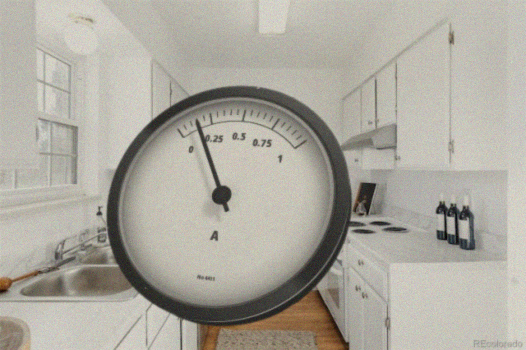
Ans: 0.15 A
